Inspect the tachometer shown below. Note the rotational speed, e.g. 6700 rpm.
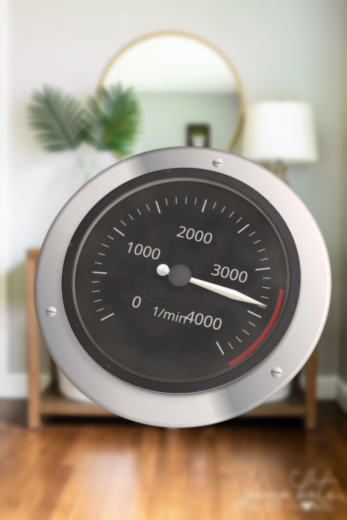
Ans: 3400 rpm
